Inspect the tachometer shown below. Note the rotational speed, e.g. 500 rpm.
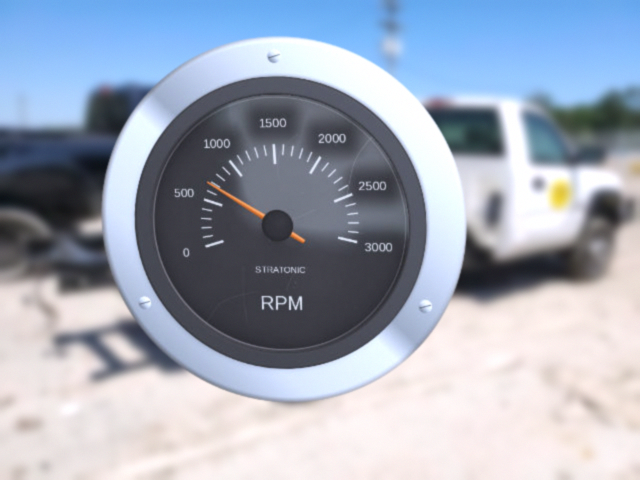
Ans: 700 rpm
